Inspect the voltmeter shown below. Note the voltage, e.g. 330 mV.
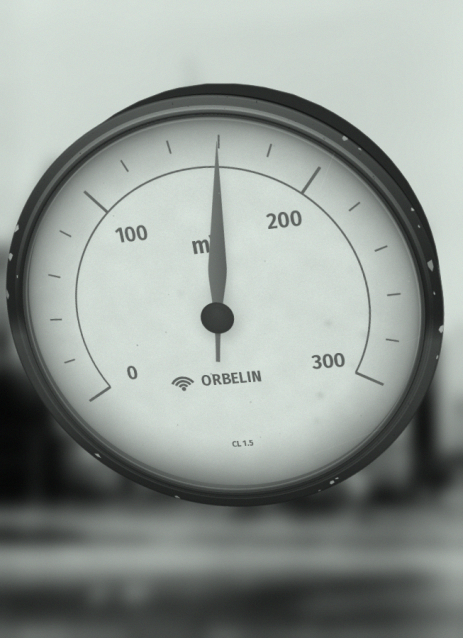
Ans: 160 mV
